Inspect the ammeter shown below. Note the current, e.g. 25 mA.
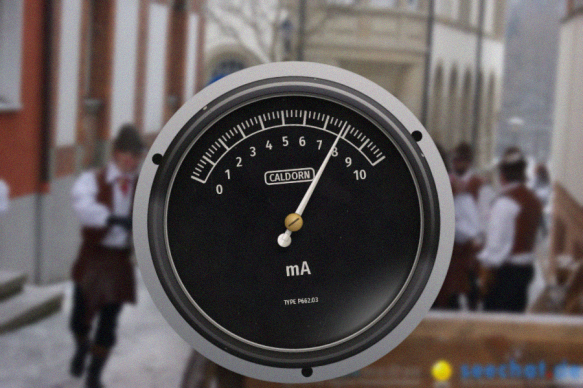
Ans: 7.8 mA
